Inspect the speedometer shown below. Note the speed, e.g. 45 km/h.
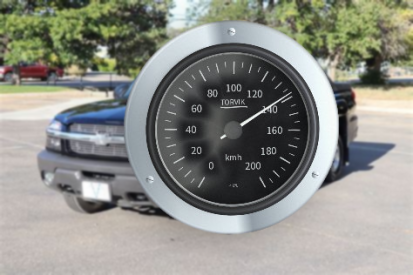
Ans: 137.5 km/h
